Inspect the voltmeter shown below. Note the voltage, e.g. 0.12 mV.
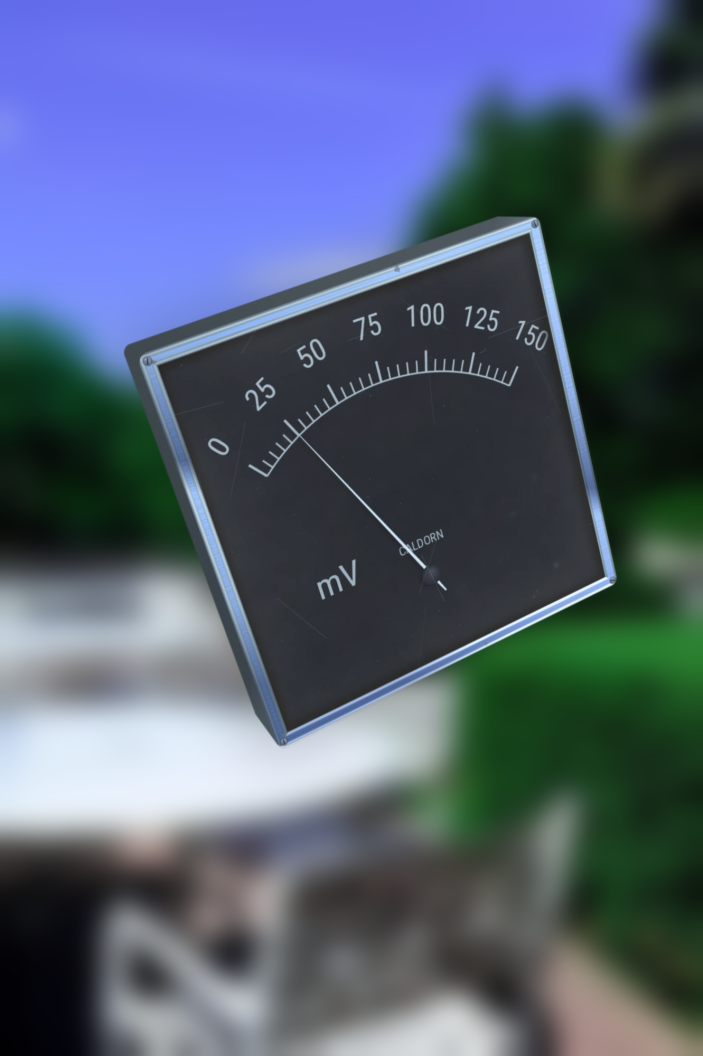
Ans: 25 mV
